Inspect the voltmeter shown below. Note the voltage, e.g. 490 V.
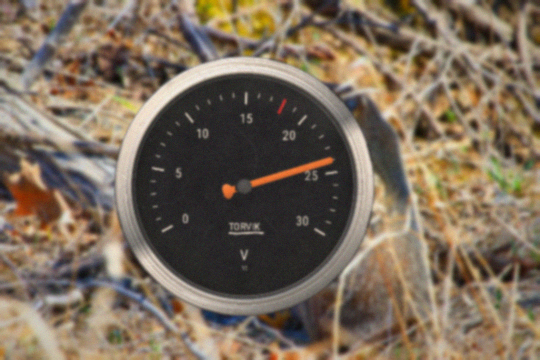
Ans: 24 V
